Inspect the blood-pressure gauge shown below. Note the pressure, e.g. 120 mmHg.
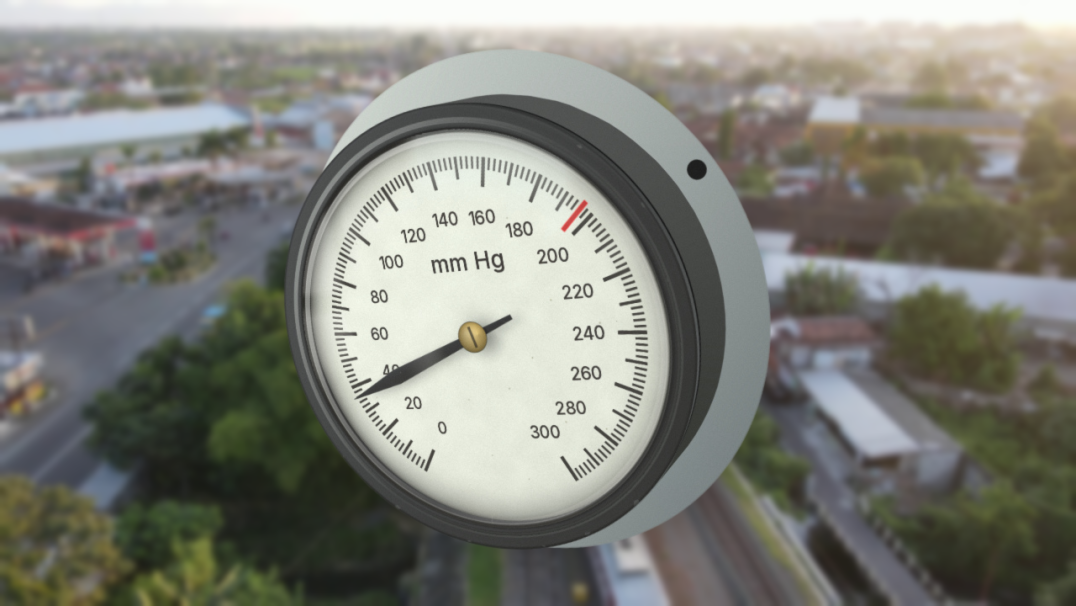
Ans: 36 mmHg
